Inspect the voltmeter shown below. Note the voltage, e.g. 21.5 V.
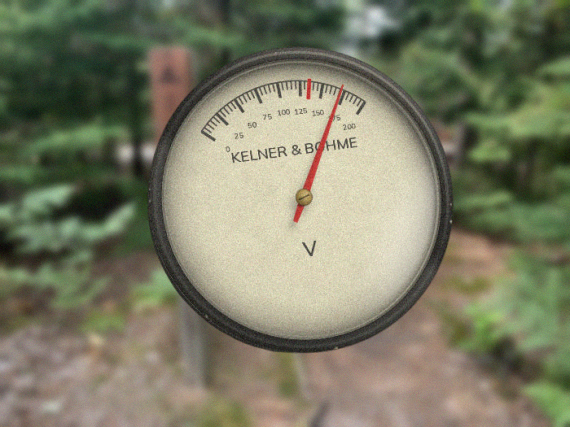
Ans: 170 V
